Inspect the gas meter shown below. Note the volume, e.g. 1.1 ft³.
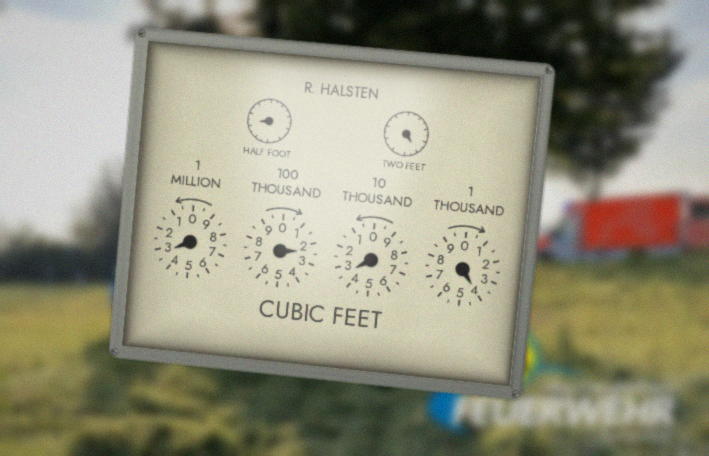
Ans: 323400 ft³
